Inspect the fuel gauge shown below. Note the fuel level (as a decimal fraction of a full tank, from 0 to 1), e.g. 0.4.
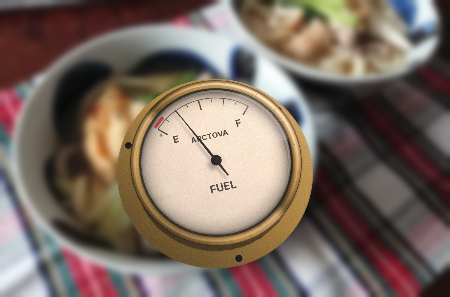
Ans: 0.25
